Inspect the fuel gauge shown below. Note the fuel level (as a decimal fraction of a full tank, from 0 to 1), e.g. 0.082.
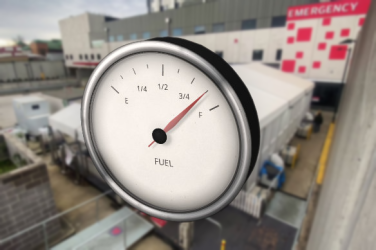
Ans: 0.875
